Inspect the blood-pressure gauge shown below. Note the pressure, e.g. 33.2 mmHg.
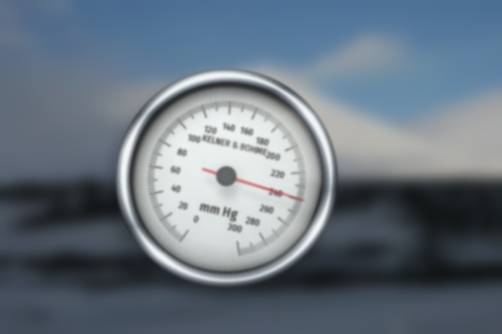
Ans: 240 mmHg
